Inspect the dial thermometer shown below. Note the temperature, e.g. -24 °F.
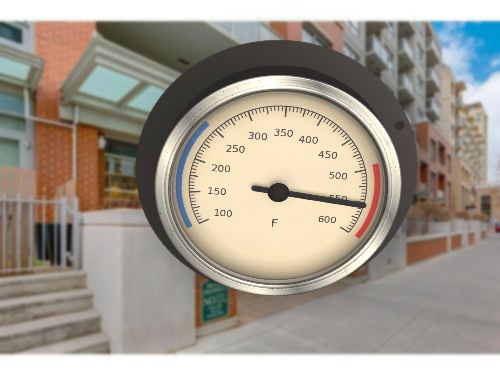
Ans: 550 °F
